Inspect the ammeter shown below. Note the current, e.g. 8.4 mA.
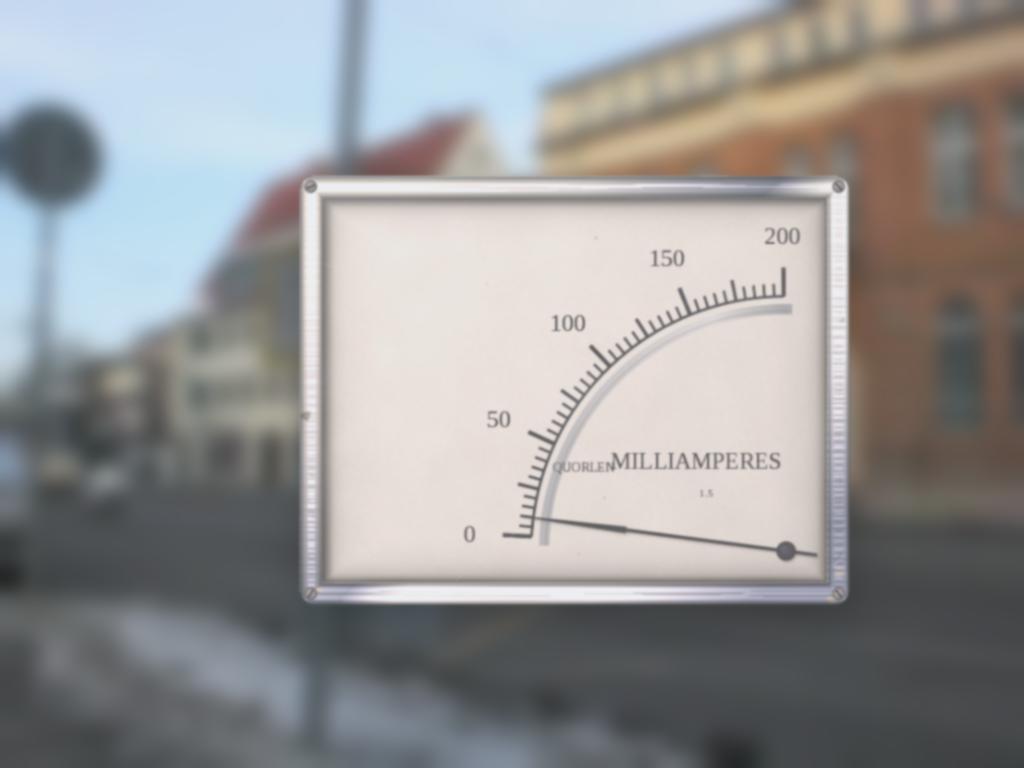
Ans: 10 mA
